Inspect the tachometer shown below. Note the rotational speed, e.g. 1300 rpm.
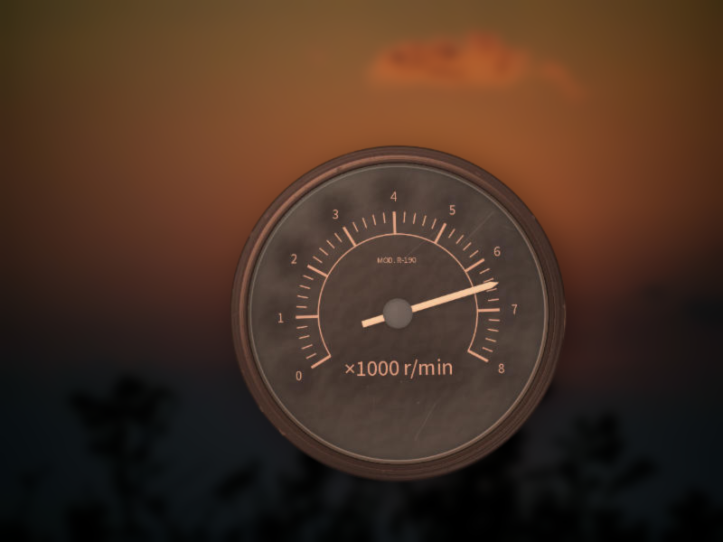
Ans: 6500 rpm
